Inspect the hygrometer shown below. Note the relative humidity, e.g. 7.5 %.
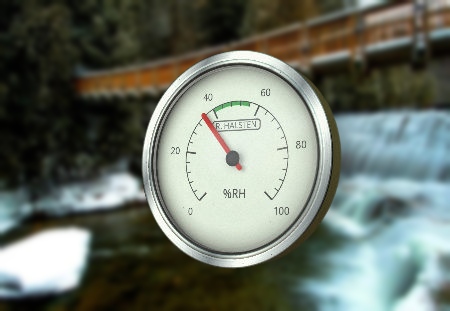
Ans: 36 %
